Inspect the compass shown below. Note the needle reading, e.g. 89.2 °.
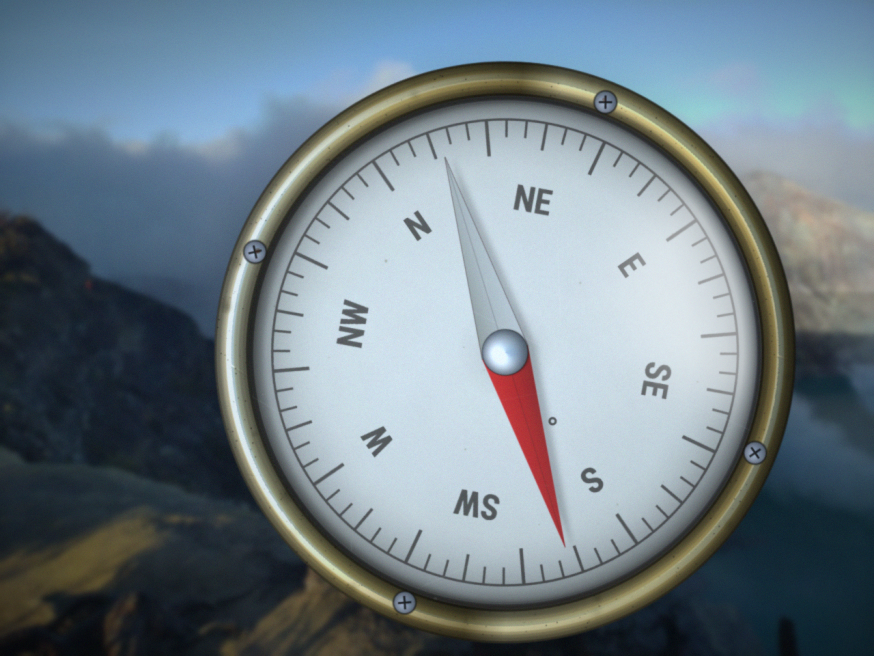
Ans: 197.5 °
